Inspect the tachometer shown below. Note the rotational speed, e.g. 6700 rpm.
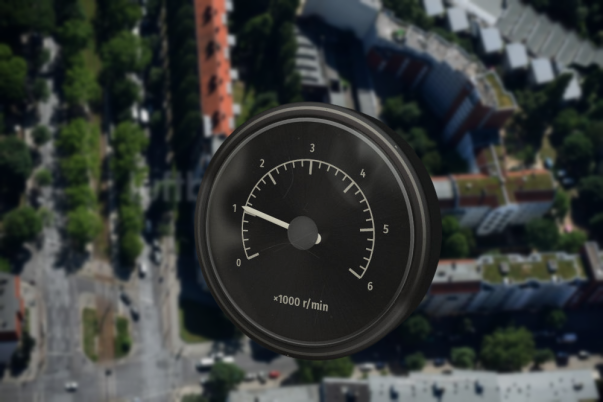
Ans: 1100 rpm
